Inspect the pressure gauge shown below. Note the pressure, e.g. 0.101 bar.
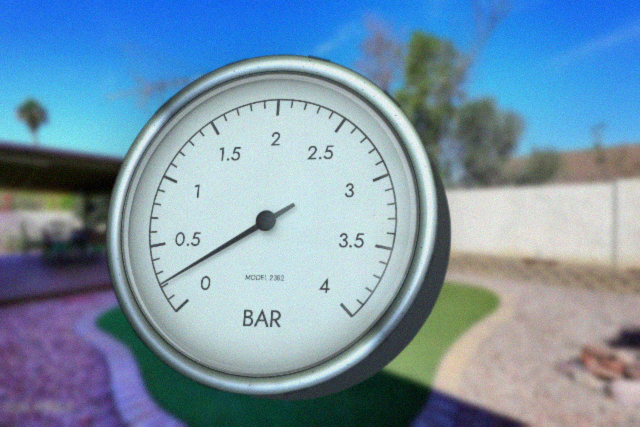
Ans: 0.2 bar
